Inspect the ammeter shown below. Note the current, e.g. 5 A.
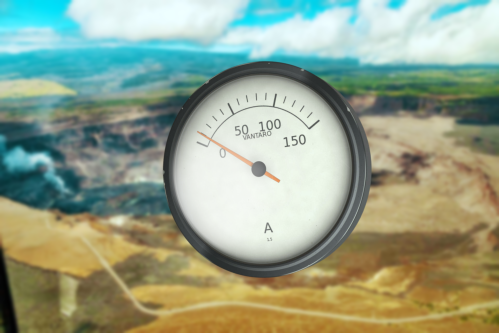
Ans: 10 A
